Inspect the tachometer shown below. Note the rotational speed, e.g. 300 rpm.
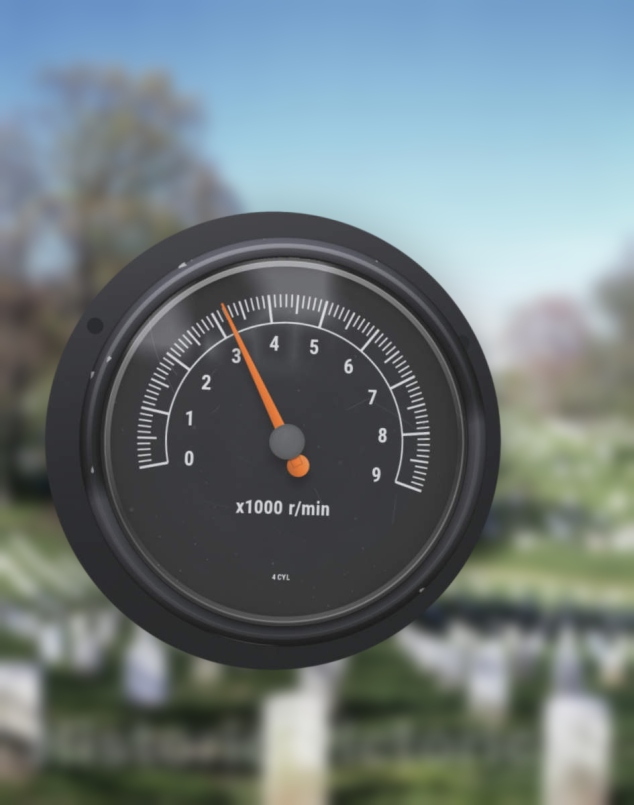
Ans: 3200 rpm
